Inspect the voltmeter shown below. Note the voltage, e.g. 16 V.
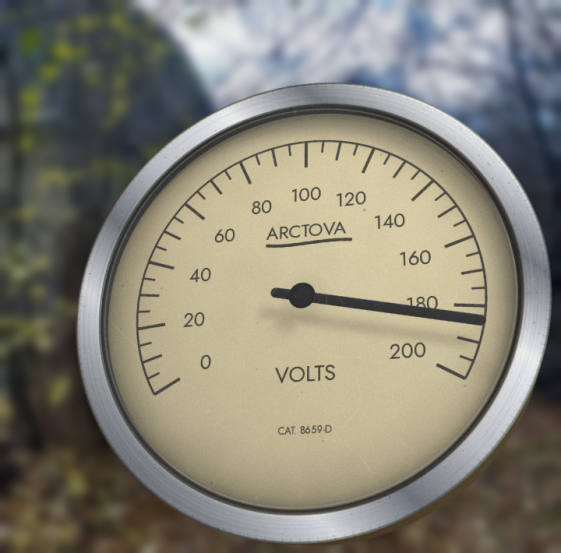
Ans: 185 V
